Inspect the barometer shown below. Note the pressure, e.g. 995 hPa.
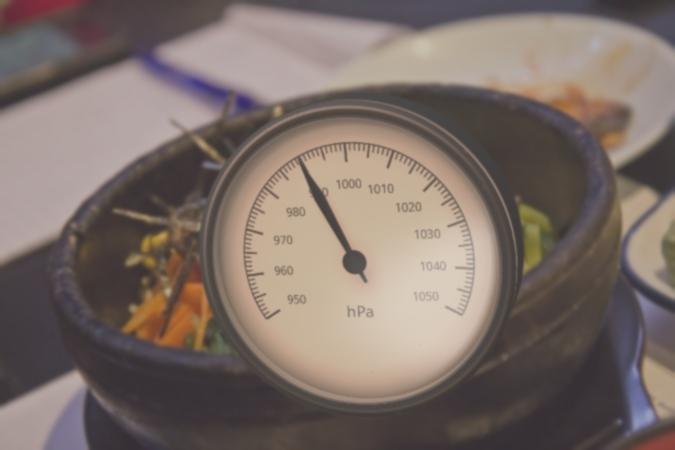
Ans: 990 hPa
